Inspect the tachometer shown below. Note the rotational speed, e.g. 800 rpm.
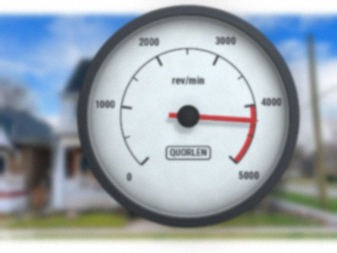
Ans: 4250 rpm
